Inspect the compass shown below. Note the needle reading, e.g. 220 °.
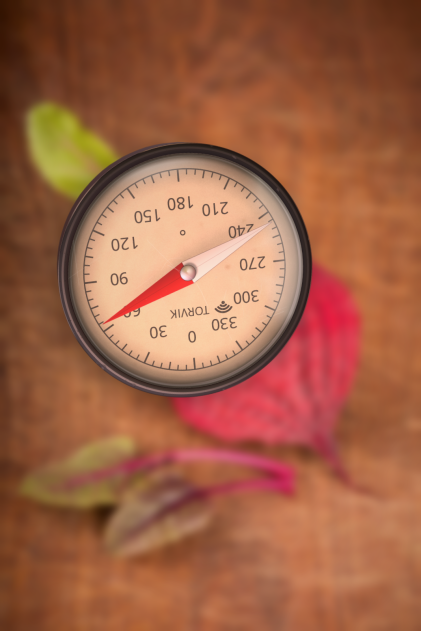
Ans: 65 °
